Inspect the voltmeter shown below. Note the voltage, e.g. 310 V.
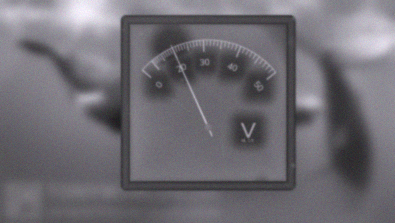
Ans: 20 V
